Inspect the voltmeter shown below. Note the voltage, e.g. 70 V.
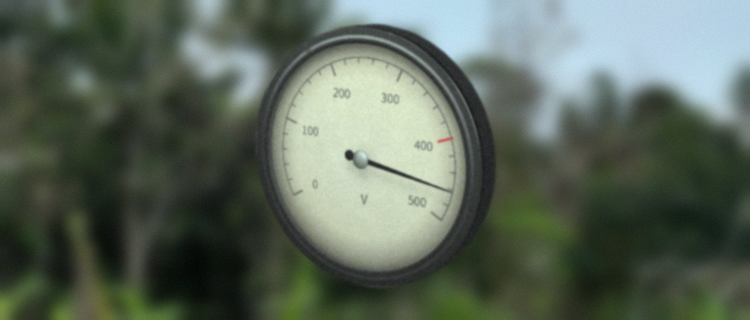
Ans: 460 V
